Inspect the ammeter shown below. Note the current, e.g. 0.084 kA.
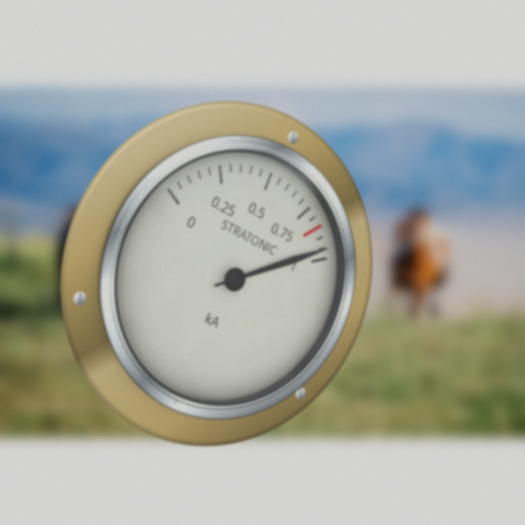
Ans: 0.95 kA
